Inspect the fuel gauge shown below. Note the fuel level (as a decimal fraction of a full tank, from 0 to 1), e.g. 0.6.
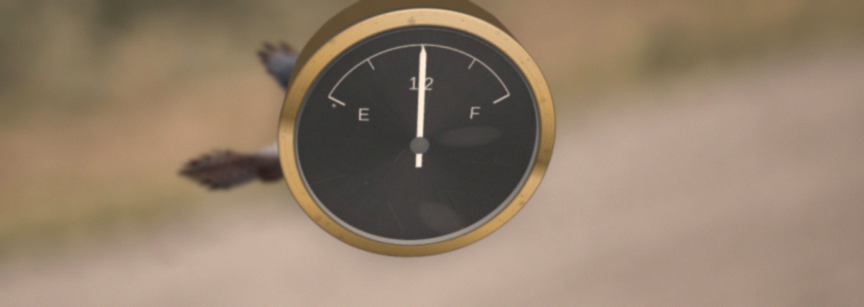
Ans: 0.5
